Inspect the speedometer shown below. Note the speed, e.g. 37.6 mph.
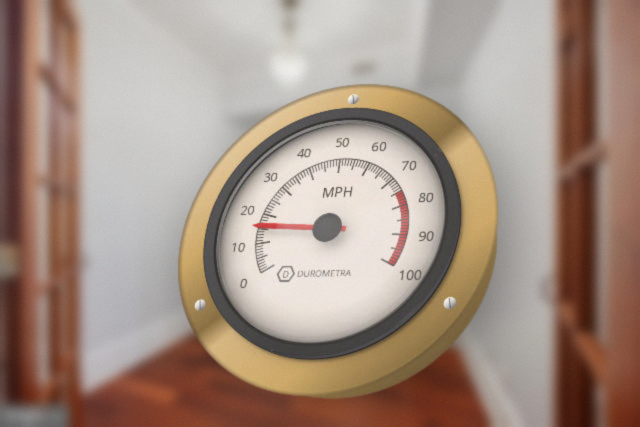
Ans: 15 mph
